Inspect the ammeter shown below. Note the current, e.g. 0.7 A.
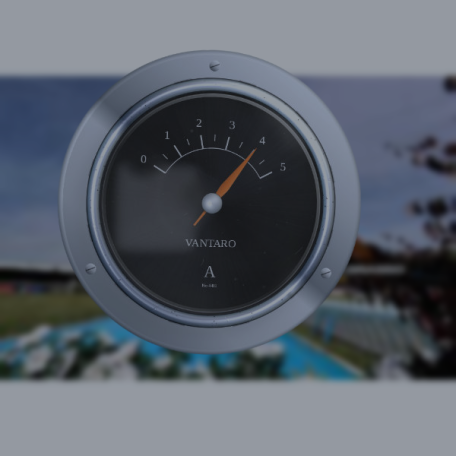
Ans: 4 A
